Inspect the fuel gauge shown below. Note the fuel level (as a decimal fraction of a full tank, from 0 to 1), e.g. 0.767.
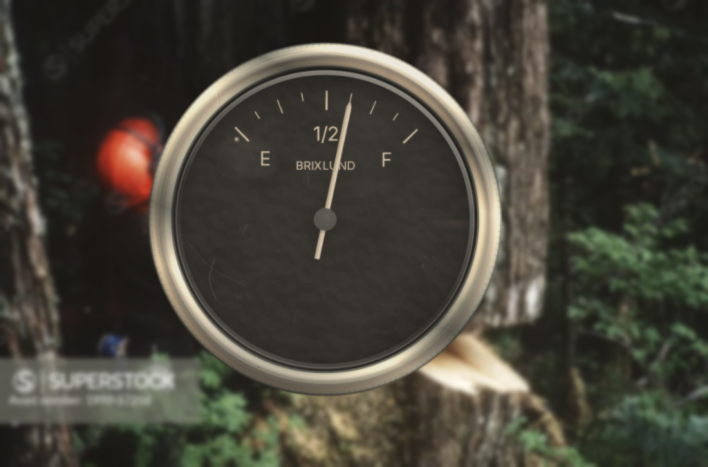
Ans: 0.625
